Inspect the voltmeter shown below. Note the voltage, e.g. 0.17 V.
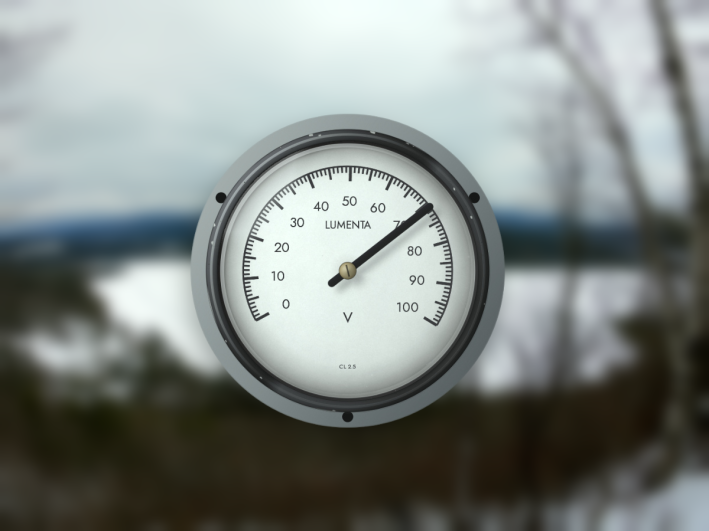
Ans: 71 V
